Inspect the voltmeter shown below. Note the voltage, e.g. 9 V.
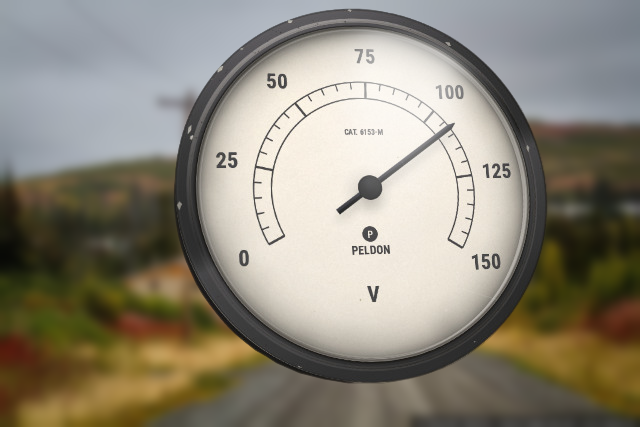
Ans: 107.5 V
